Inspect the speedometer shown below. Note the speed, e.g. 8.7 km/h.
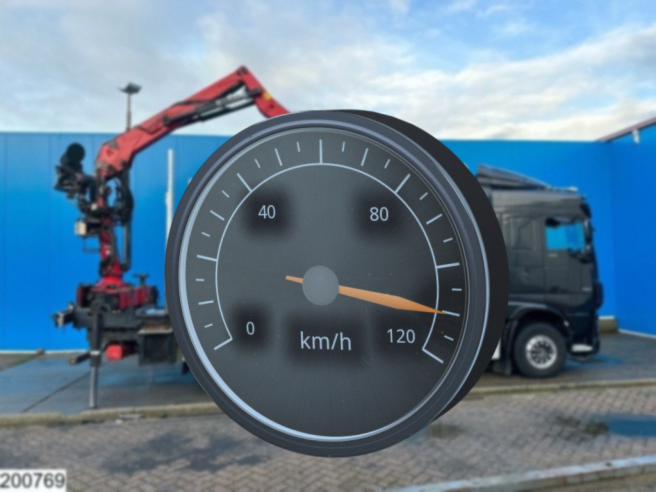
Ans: 110 km/h
